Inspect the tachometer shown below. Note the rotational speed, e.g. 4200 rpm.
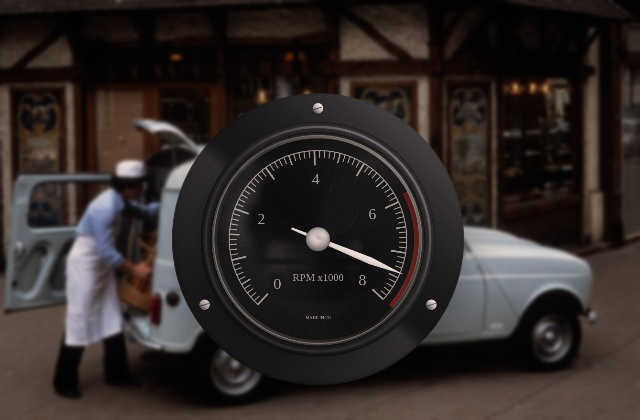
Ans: 7400 rpm
